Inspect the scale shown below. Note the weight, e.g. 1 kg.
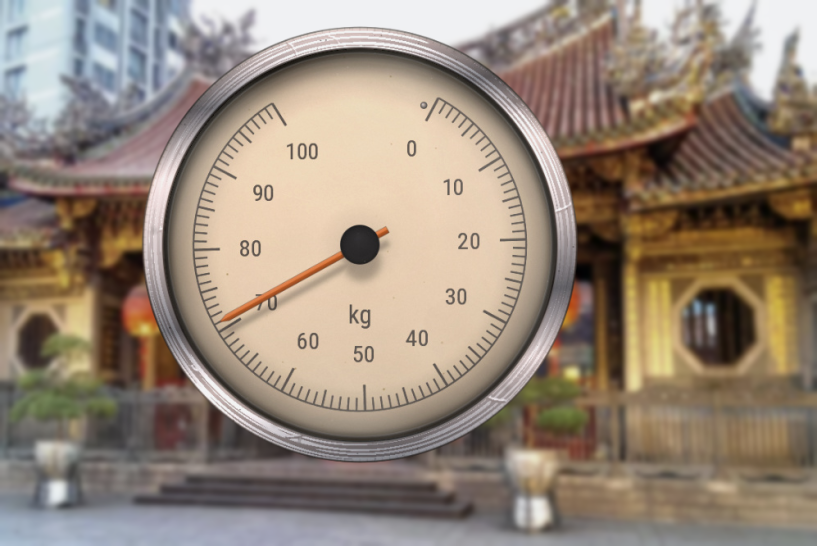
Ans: 71 kg
